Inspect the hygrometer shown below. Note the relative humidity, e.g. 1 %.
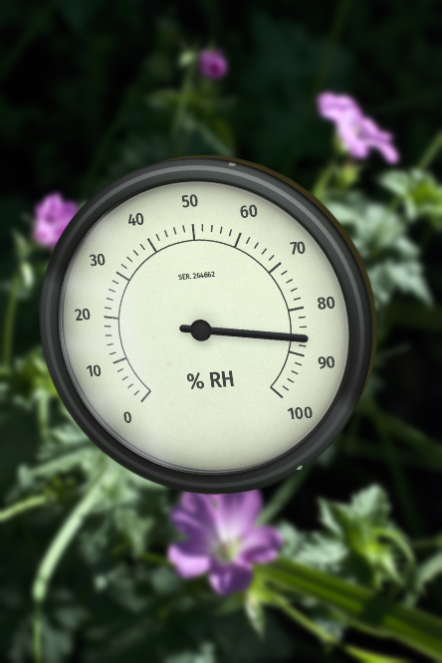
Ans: 86 %
